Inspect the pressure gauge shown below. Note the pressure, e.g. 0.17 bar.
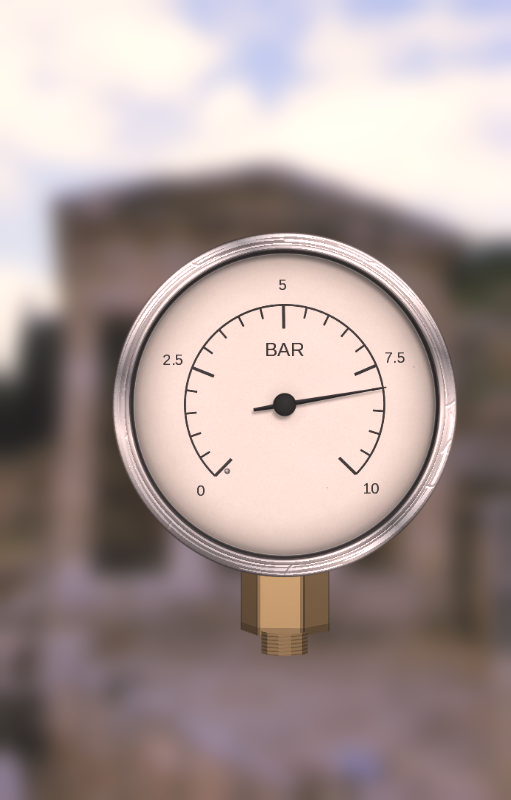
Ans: 8 bar
